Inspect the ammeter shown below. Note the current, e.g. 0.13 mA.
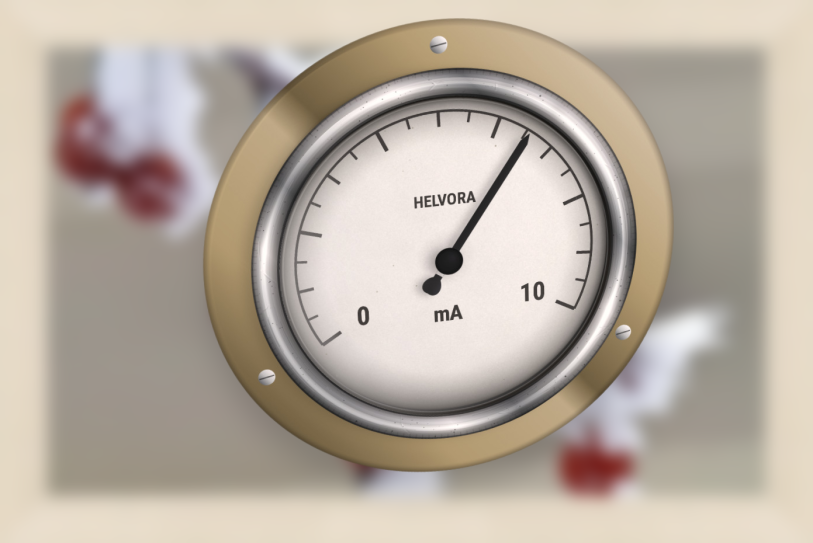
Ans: 6.5 mA
